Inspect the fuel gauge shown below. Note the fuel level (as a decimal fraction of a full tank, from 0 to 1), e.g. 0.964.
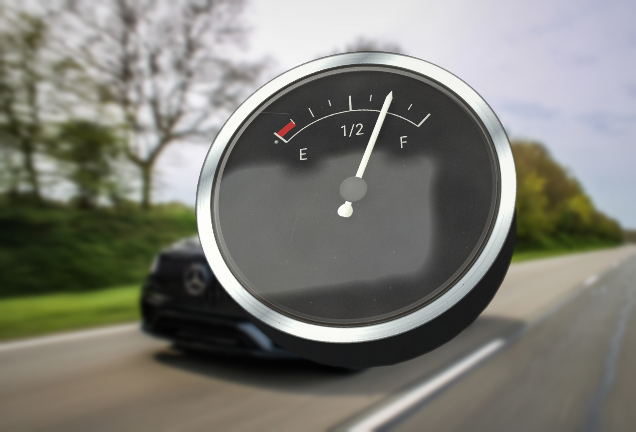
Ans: 0.75
